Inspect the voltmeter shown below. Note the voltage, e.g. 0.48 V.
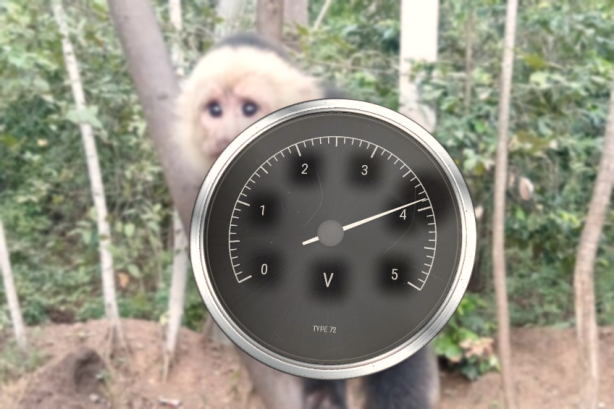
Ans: 3.9 V
